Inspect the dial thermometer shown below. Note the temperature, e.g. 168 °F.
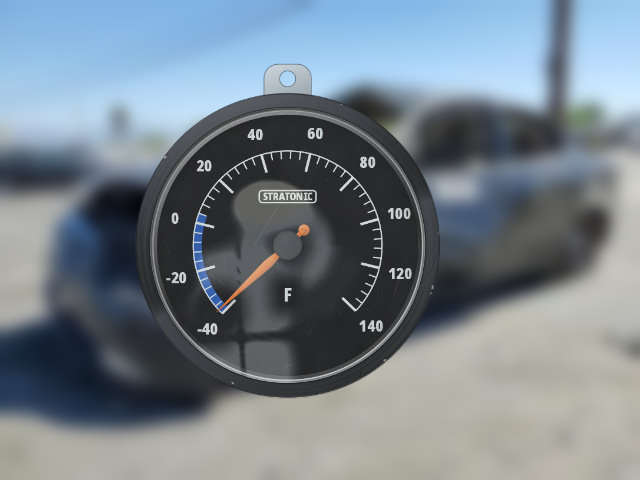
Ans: -38 °F
